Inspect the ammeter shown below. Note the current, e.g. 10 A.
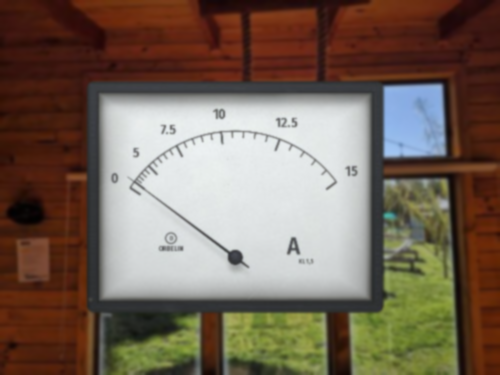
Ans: 2.5 A
